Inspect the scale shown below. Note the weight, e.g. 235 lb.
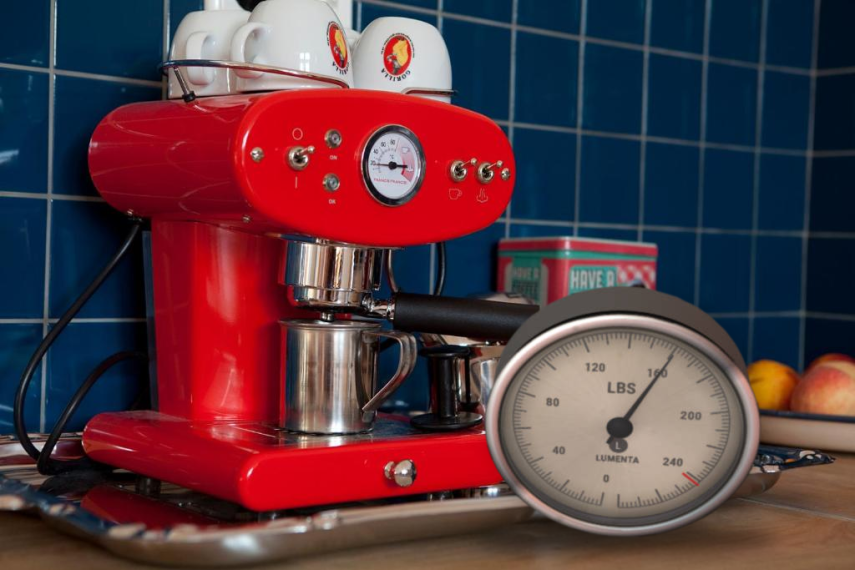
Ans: 160 lb
